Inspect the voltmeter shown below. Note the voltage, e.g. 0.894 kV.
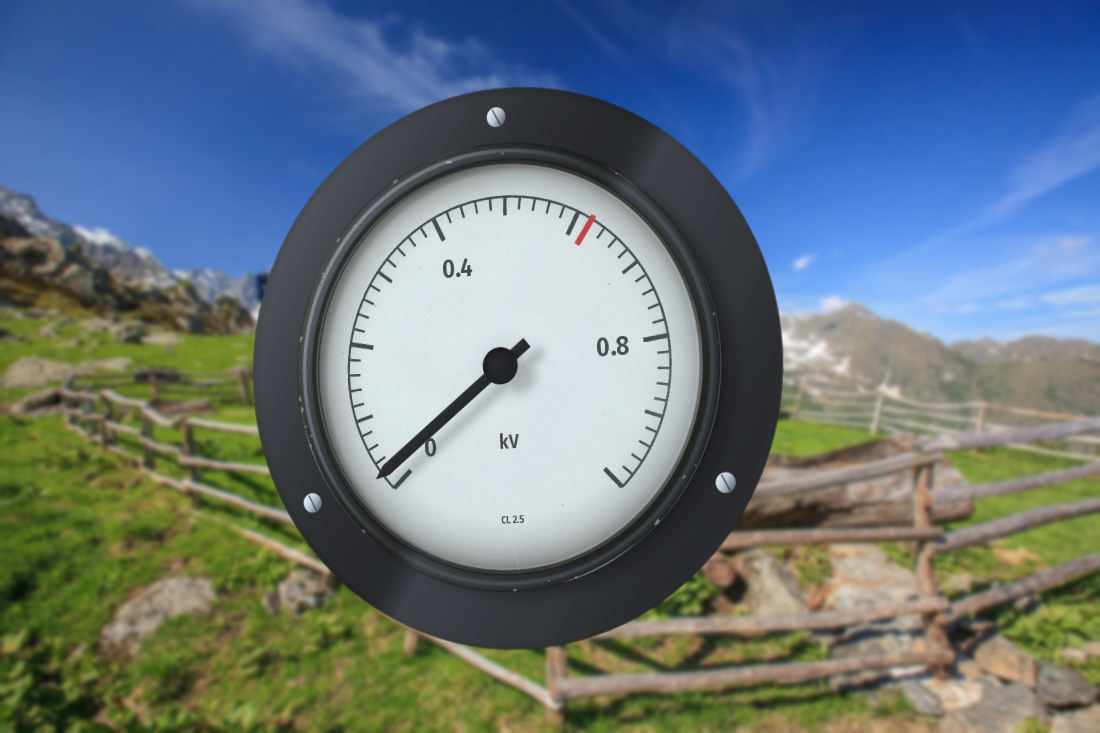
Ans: 0.02 kV
